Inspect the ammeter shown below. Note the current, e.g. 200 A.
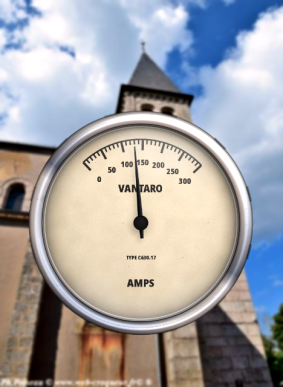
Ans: 130 A
